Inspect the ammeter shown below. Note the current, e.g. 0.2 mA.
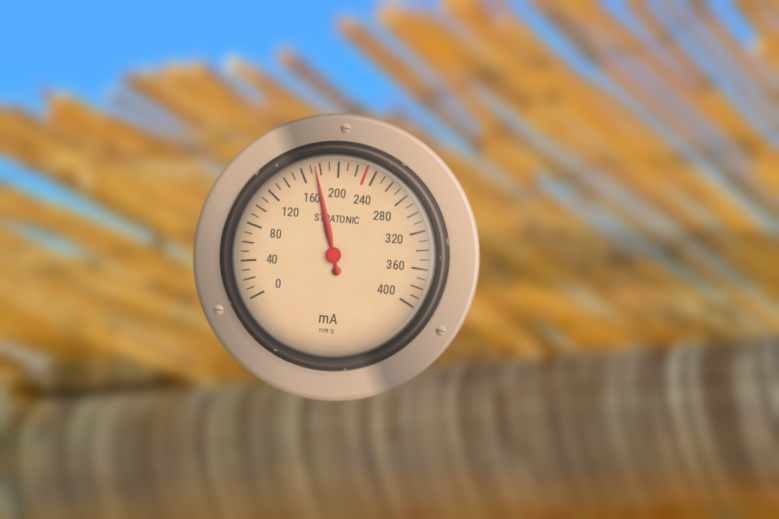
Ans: 175 mA
